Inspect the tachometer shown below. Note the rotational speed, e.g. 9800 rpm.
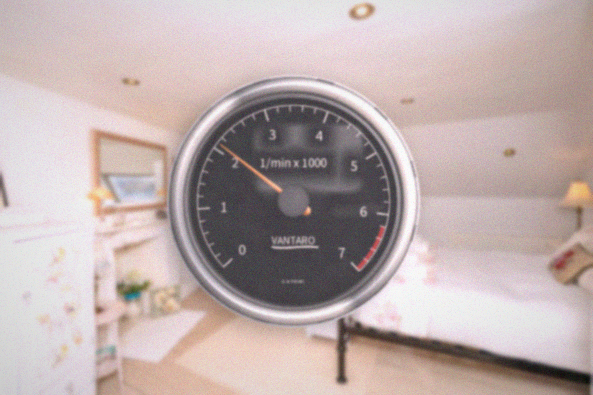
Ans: 2100 rpm
